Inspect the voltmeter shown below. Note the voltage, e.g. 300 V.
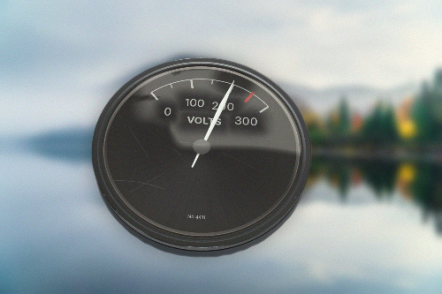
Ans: 200 V
